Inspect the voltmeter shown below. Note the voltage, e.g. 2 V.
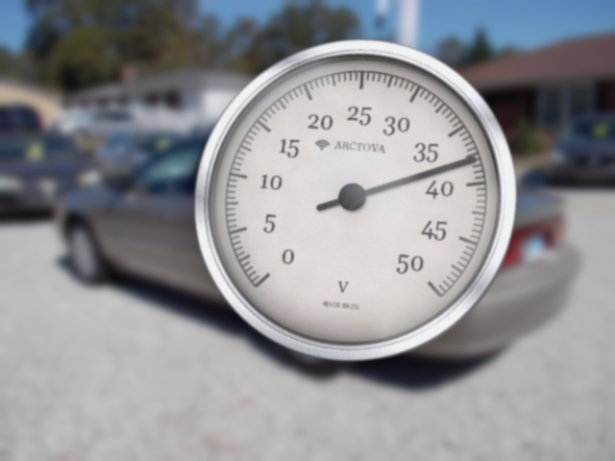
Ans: 38 V
